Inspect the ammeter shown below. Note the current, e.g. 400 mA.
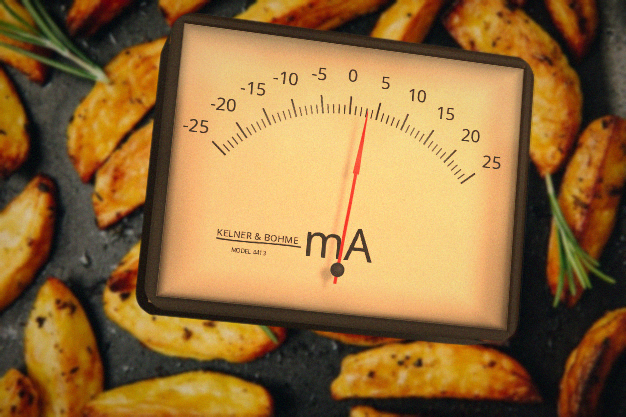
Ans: 3 mA
